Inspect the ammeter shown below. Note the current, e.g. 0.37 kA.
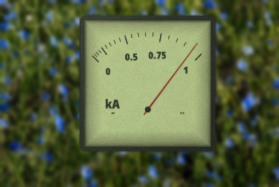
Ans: 0.95 kA
